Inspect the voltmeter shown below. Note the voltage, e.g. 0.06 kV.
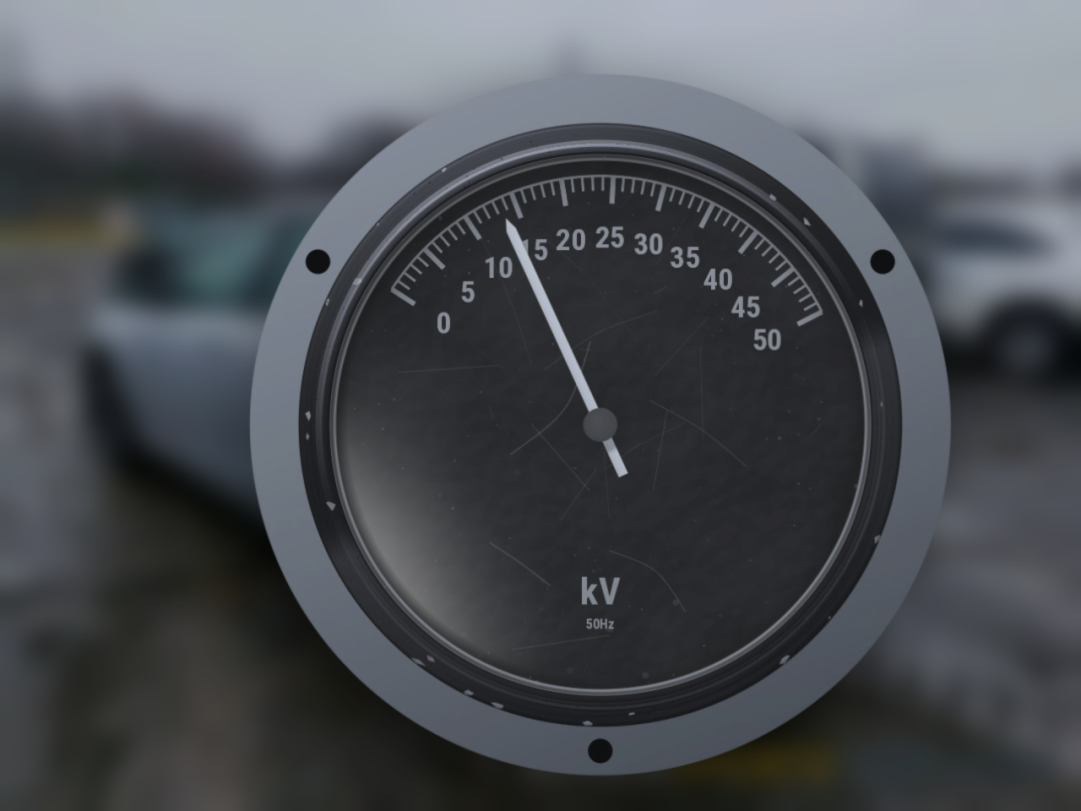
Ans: 13.5 kV
